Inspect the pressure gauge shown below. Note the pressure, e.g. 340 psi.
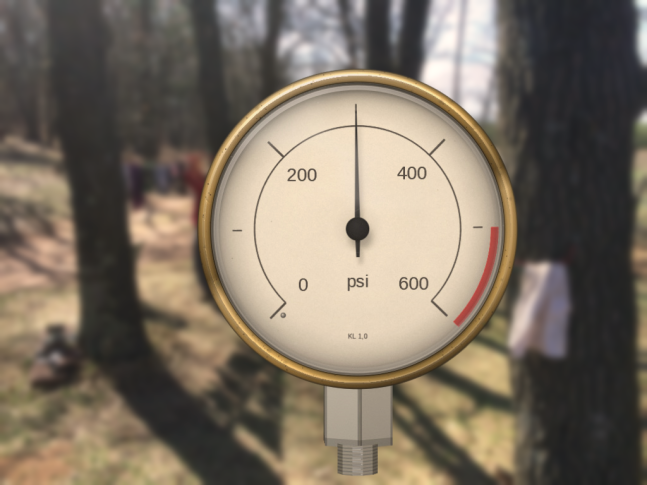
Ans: 300 psi
